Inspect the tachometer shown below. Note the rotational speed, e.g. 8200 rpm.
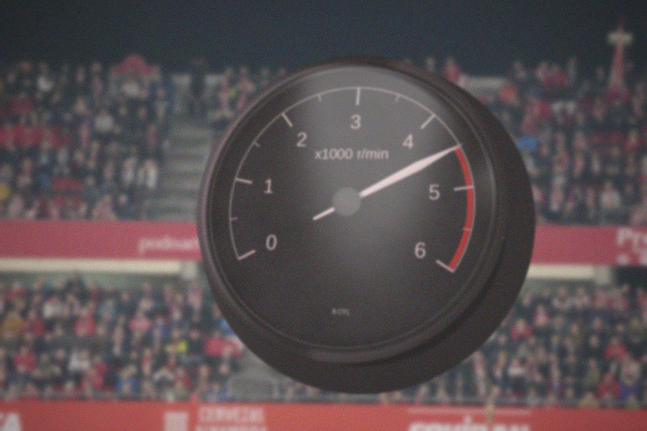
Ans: 4500 rpm
